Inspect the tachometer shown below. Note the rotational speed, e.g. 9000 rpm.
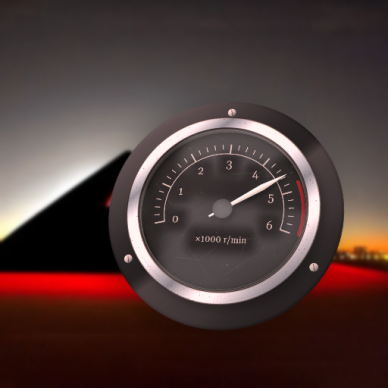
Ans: 4600 rpm
